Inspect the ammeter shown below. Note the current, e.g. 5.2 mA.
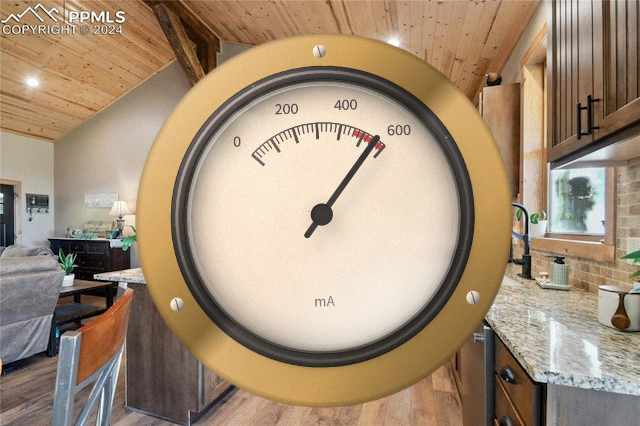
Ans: 560 mA
